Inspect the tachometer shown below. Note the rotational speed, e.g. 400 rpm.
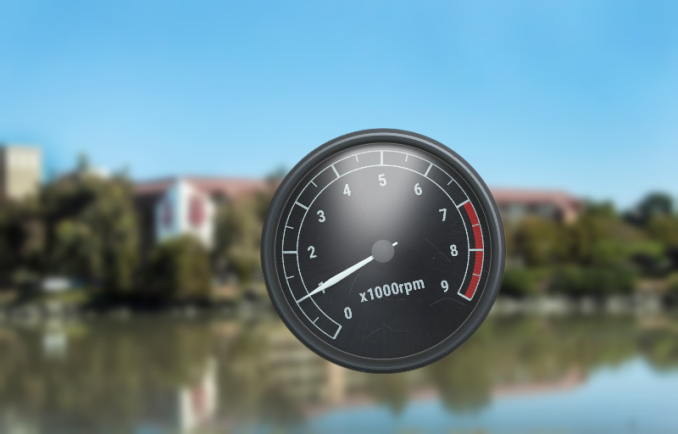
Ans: 1000 rpm
